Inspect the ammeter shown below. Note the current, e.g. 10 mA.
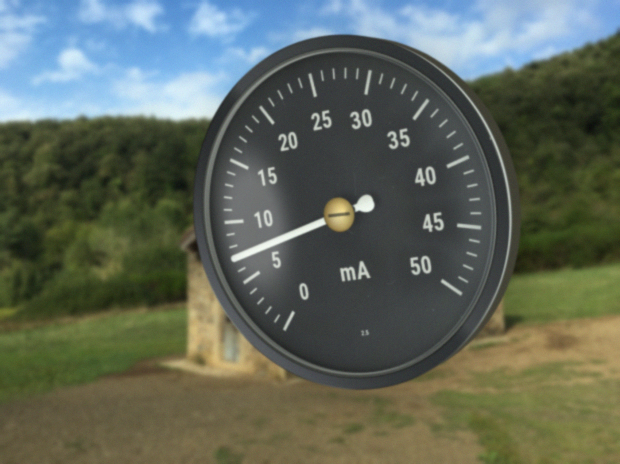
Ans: 7 mA
